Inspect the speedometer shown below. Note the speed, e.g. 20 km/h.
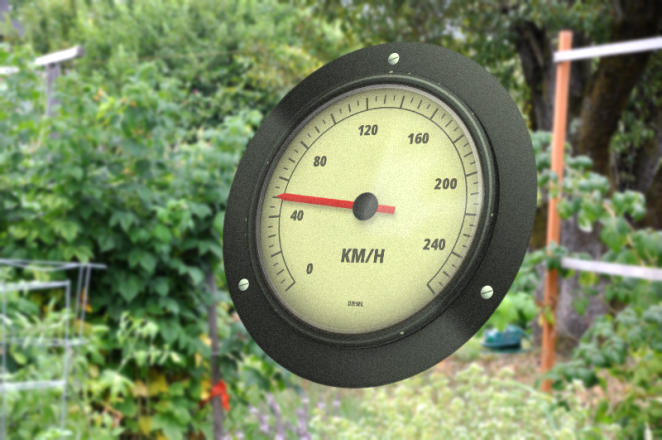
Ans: 50 km/h
